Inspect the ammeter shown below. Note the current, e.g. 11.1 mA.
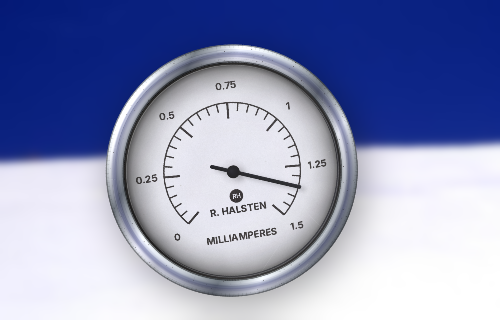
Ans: 1.35 mA
